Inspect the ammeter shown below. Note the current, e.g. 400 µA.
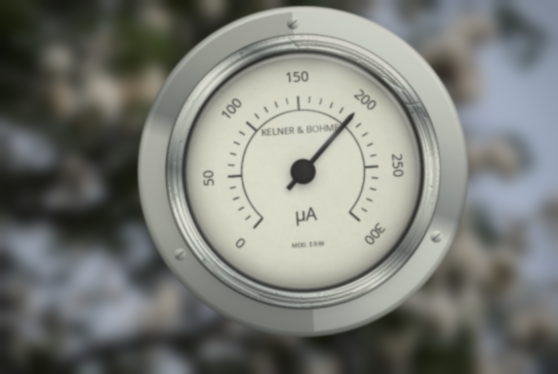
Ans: 200 µA
